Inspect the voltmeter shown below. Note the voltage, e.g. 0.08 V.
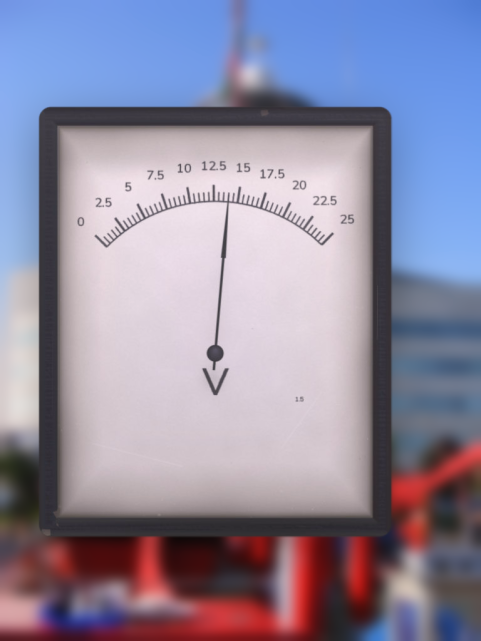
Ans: 14 V
